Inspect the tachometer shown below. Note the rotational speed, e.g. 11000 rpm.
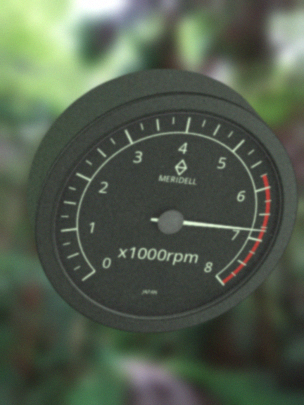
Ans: 6750 rpm
